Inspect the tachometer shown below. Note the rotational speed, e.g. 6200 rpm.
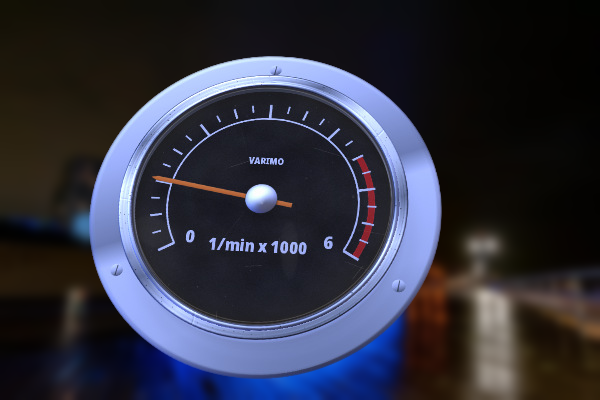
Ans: 1000 rpm
